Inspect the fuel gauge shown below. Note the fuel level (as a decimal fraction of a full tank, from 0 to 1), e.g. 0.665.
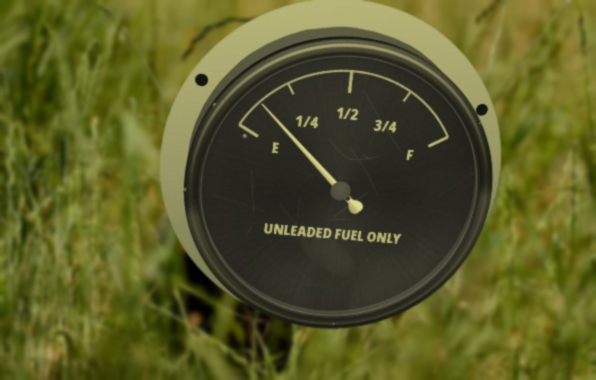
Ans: 0.125
